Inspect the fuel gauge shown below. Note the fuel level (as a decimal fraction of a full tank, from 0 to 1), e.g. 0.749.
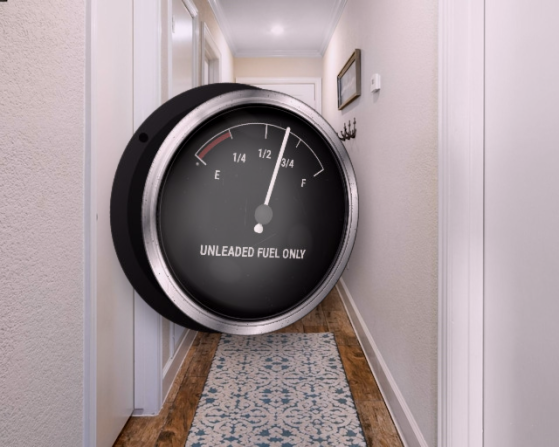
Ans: 0.625
